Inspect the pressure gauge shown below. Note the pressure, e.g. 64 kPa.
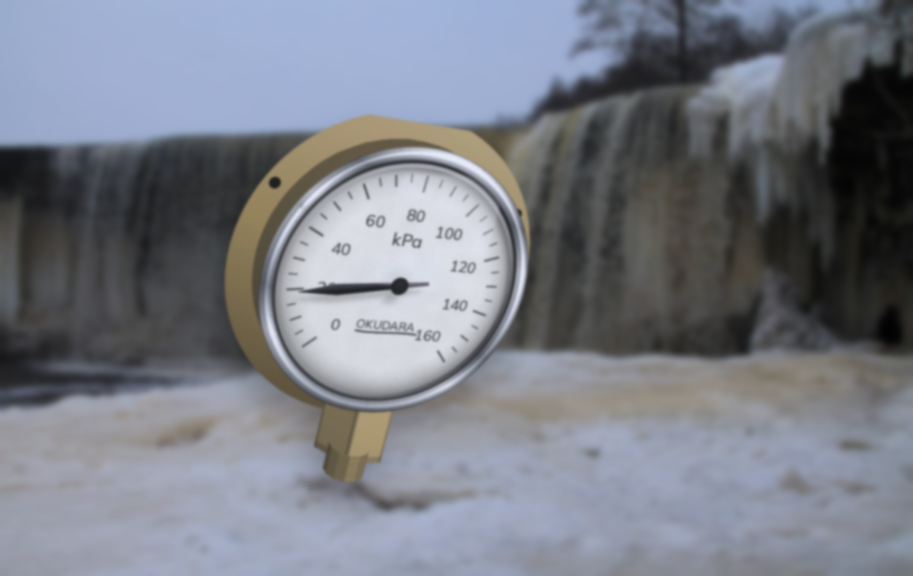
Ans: 20 kPa
